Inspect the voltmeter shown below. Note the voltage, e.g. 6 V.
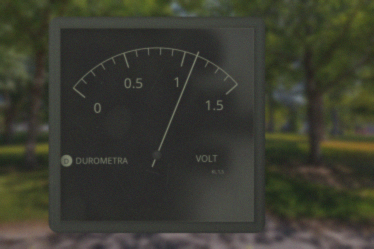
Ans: 1.1 V
